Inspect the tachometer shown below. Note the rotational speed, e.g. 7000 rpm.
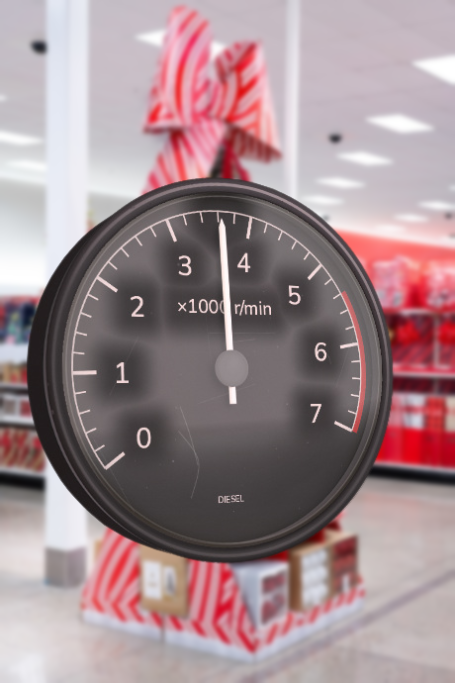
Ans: 3600 rpm
